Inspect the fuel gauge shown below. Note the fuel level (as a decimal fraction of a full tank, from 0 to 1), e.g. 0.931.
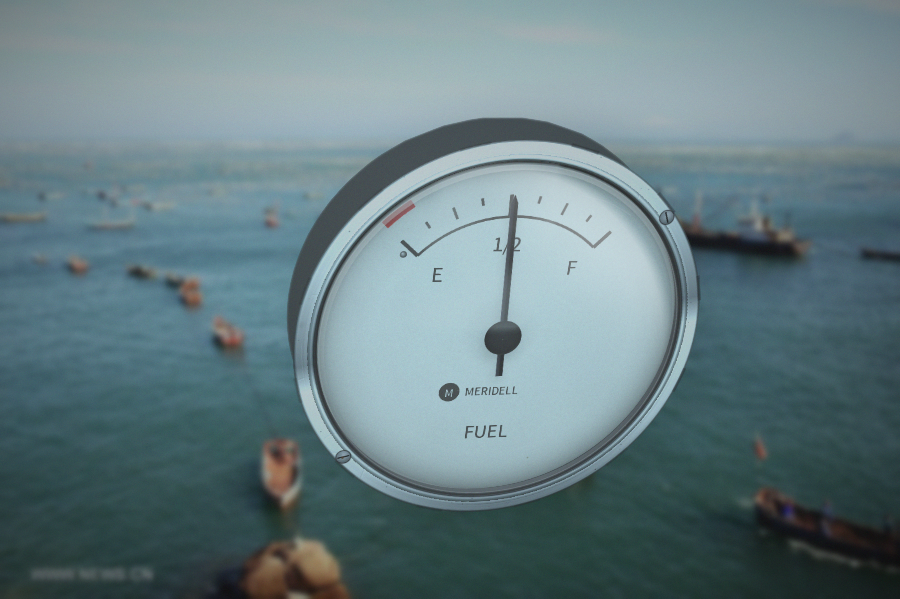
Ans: 0.5
